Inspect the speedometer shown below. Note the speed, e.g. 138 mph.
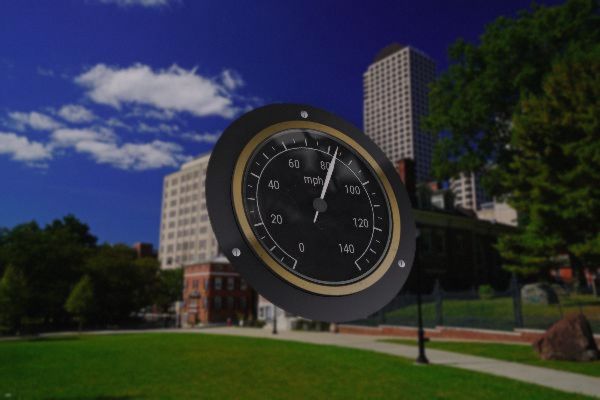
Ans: 82.5 mph
